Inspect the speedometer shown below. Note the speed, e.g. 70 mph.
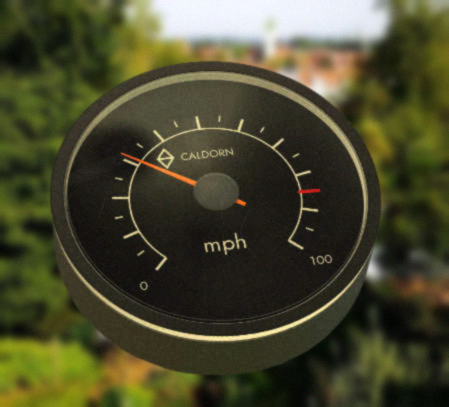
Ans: 30 mph
